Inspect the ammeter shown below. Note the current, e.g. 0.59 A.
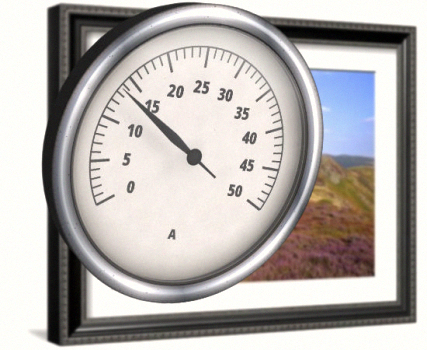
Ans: 13.5 A
